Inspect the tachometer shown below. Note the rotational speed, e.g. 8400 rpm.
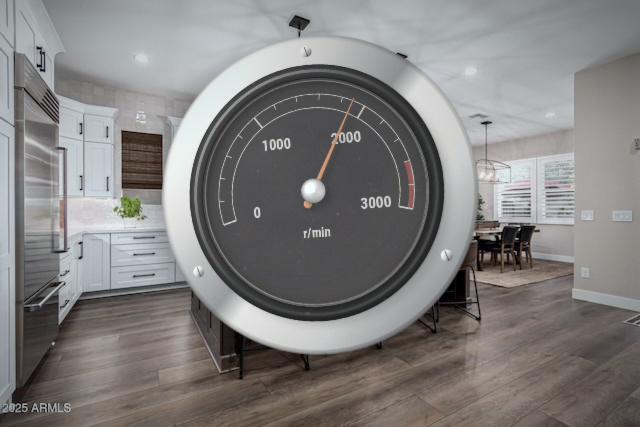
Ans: 1900 rpm
